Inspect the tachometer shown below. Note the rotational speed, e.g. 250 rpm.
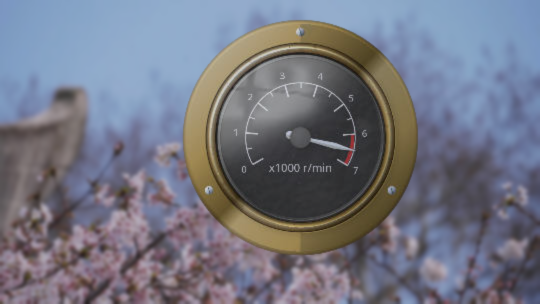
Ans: 6500 rpm
